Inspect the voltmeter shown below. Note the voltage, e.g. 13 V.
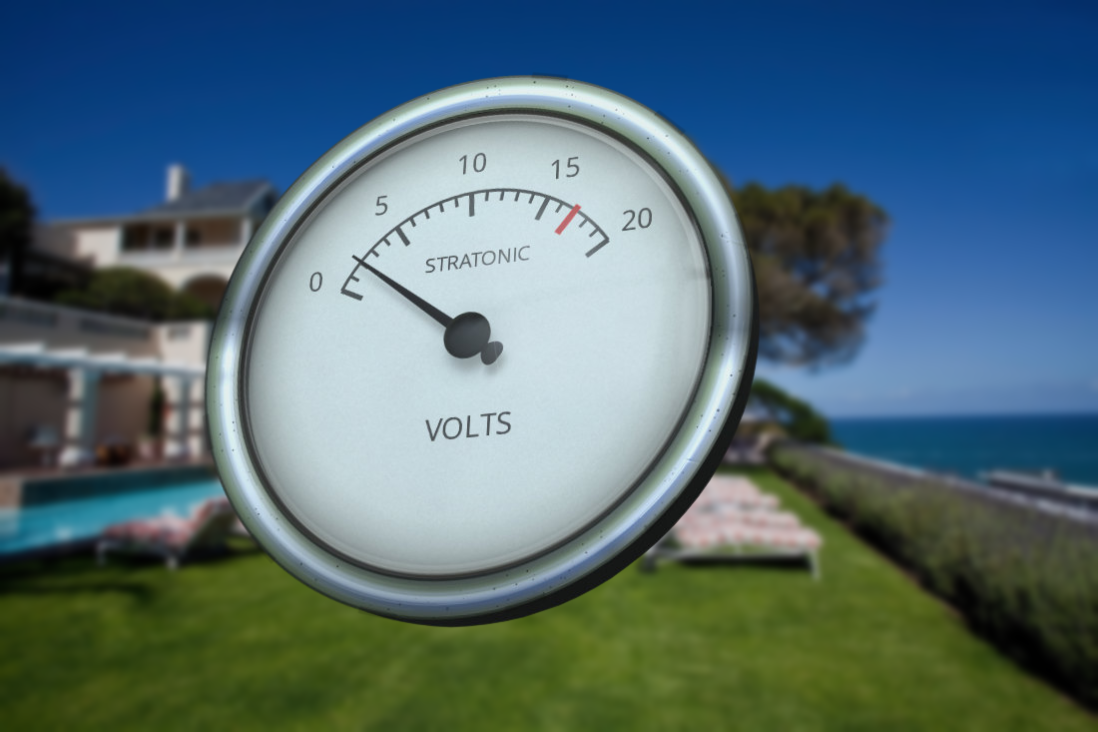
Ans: 2 V
